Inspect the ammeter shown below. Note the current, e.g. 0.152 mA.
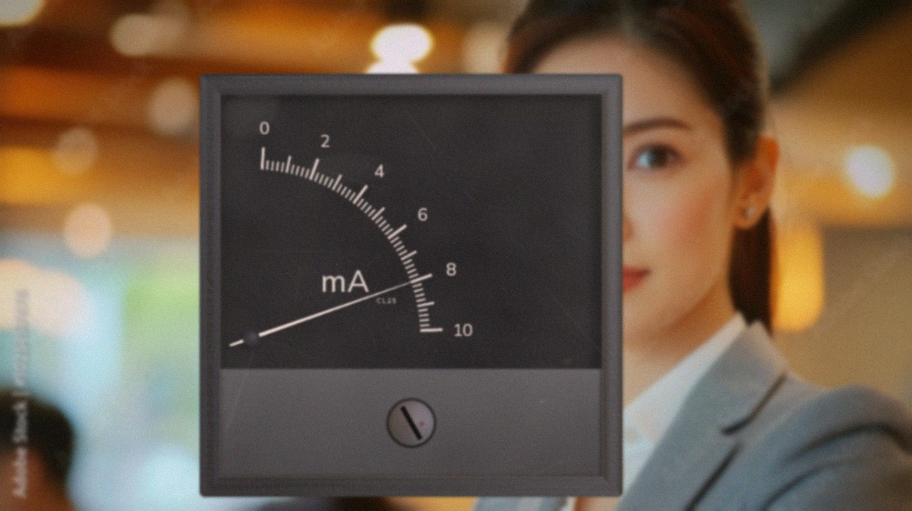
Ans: 8 mA
